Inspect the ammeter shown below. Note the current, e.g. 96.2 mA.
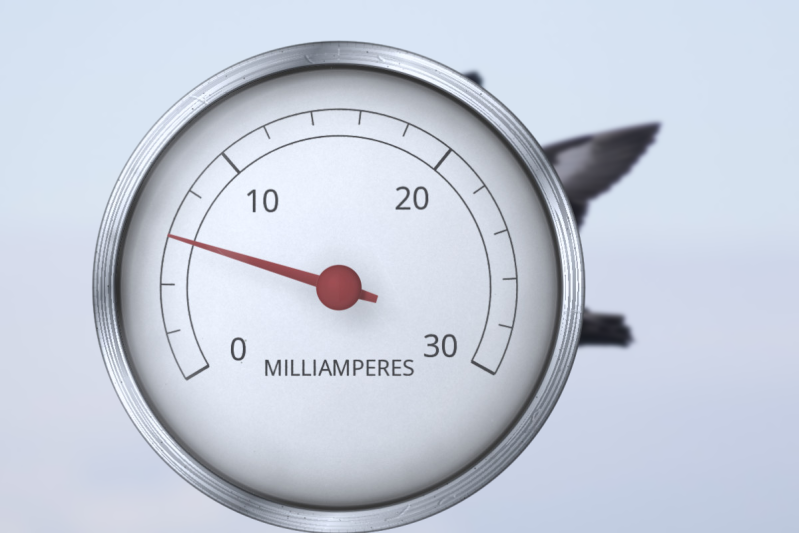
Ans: 6 mA
